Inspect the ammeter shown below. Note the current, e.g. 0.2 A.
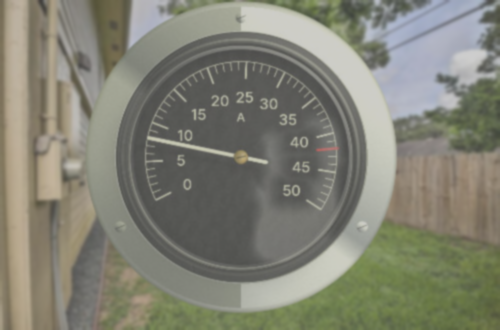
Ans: 8 A
